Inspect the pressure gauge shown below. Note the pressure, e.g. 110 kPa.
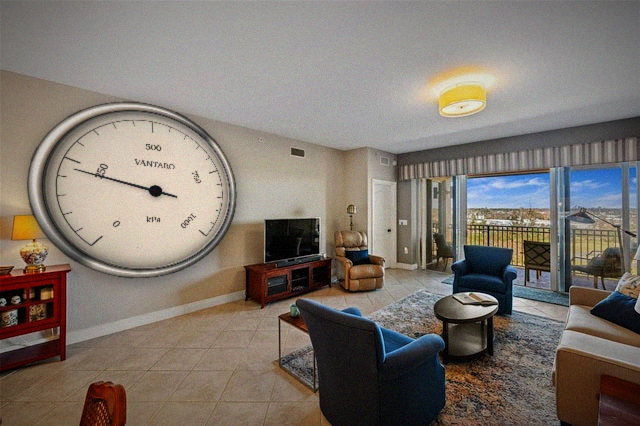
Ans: 225 kPa
